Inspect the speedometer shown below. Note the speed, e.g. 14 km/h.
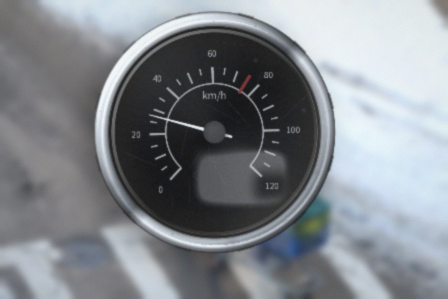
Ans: 27.5 km/h
